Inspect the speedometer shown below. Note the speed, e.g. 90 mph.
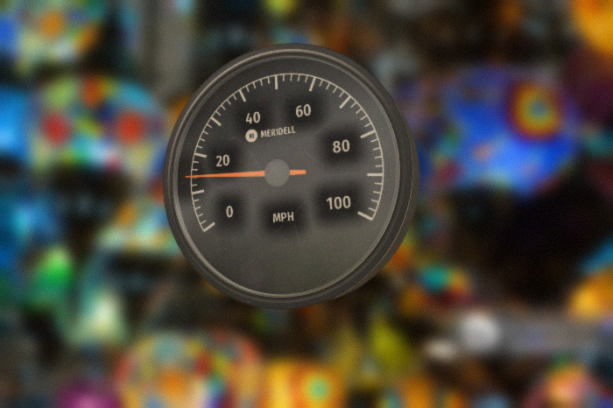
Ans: 14 mph
